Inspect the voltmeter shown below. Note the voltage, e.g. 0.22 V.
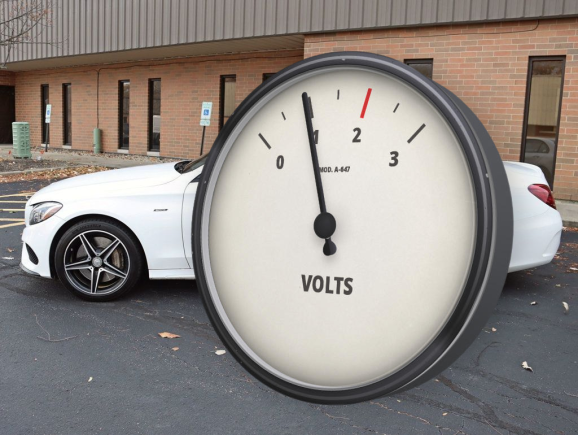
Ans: 1 V
